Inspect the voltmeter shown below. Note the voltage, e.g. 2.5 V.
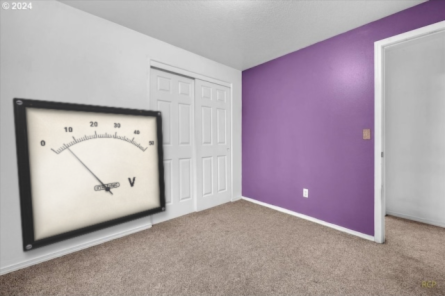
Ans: 5 V
